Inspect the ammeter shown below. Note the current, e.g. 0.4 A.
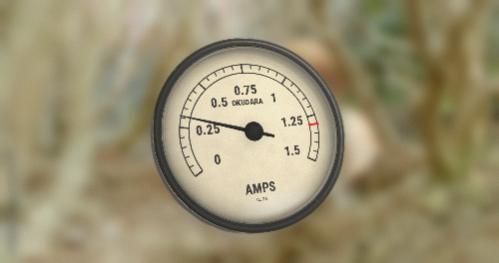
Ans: 0.3 A
